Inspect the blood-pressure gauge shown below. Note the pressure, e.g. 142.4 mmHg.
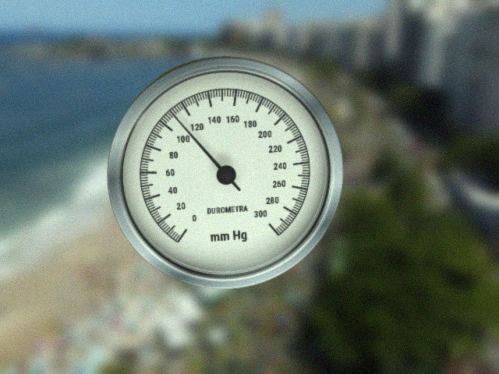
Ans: 110 mmHg
